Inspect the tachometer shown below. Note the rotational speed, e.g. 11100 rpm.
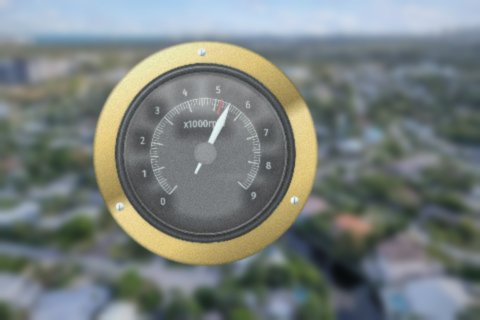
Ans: 5500 rpm
